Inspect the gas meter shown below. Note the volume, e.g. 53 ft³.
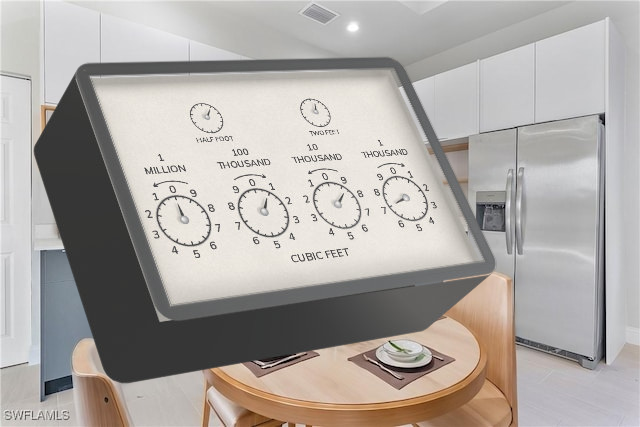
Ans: 8700 ft³
